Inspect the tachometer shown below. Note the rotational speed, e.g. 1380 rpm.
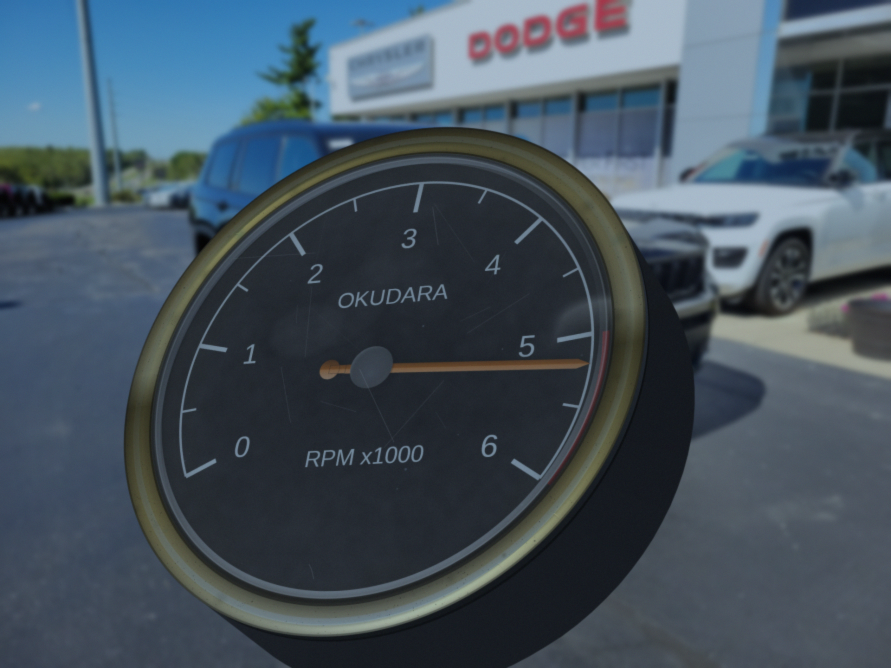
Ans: 5250 rpm
